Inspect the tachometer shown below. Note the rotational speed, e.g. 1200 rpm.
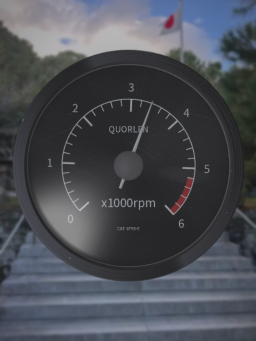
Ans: 3400 rpm
